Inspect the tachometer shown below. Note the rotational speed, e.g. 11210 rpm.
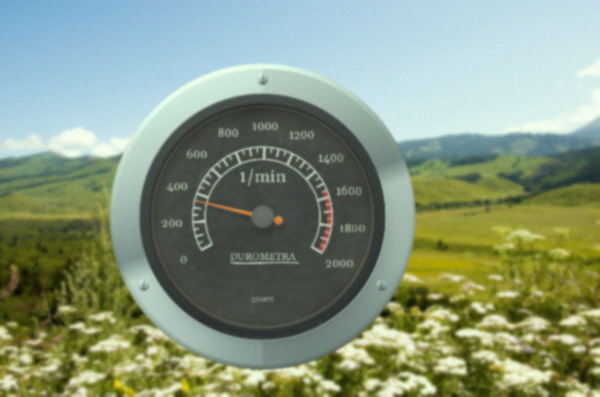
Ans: 350 rpm
